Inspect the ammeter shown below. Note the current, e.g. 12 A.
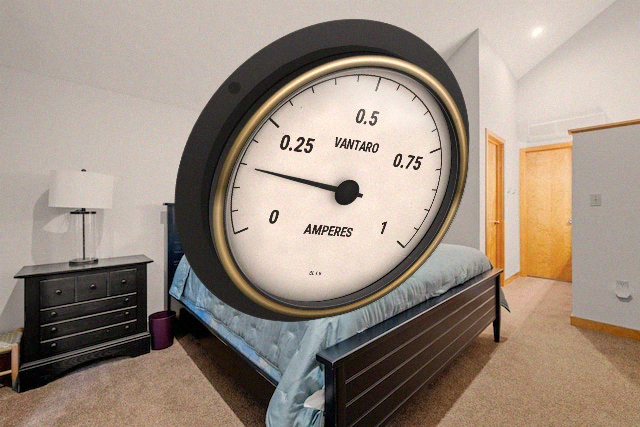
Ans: 0.15 A
